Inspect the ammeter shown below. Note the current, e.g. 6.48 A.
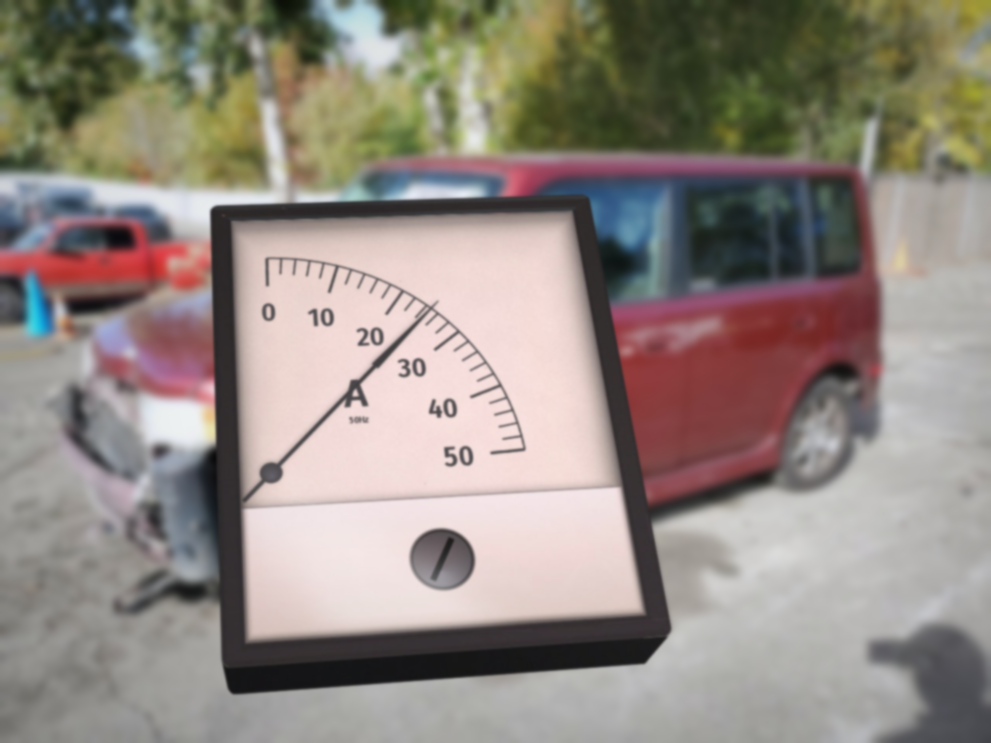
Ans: 25 A
